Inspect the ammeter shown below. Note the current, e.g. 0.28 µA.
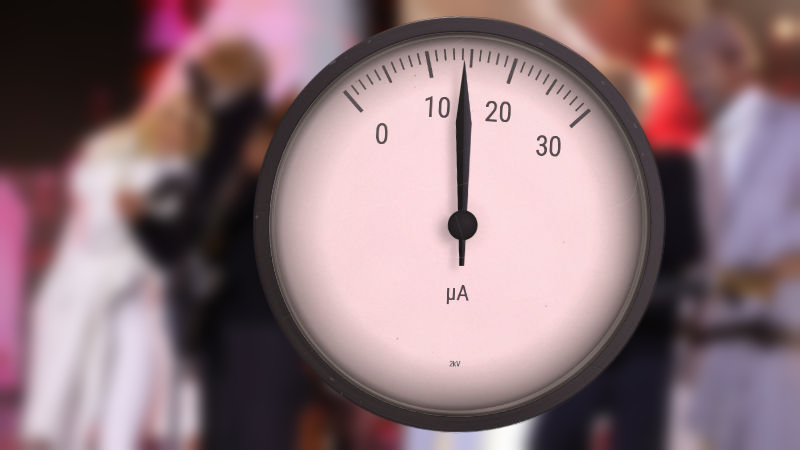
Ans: 14 µA
